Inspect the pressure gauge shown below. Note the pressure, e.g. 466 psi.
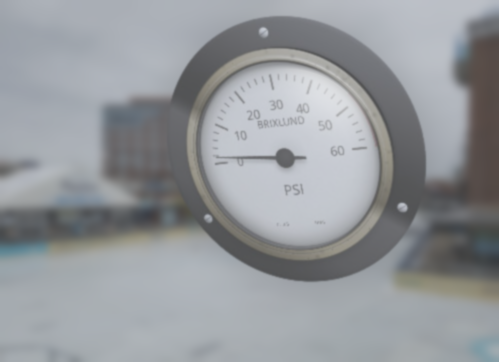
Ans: 2 psi
